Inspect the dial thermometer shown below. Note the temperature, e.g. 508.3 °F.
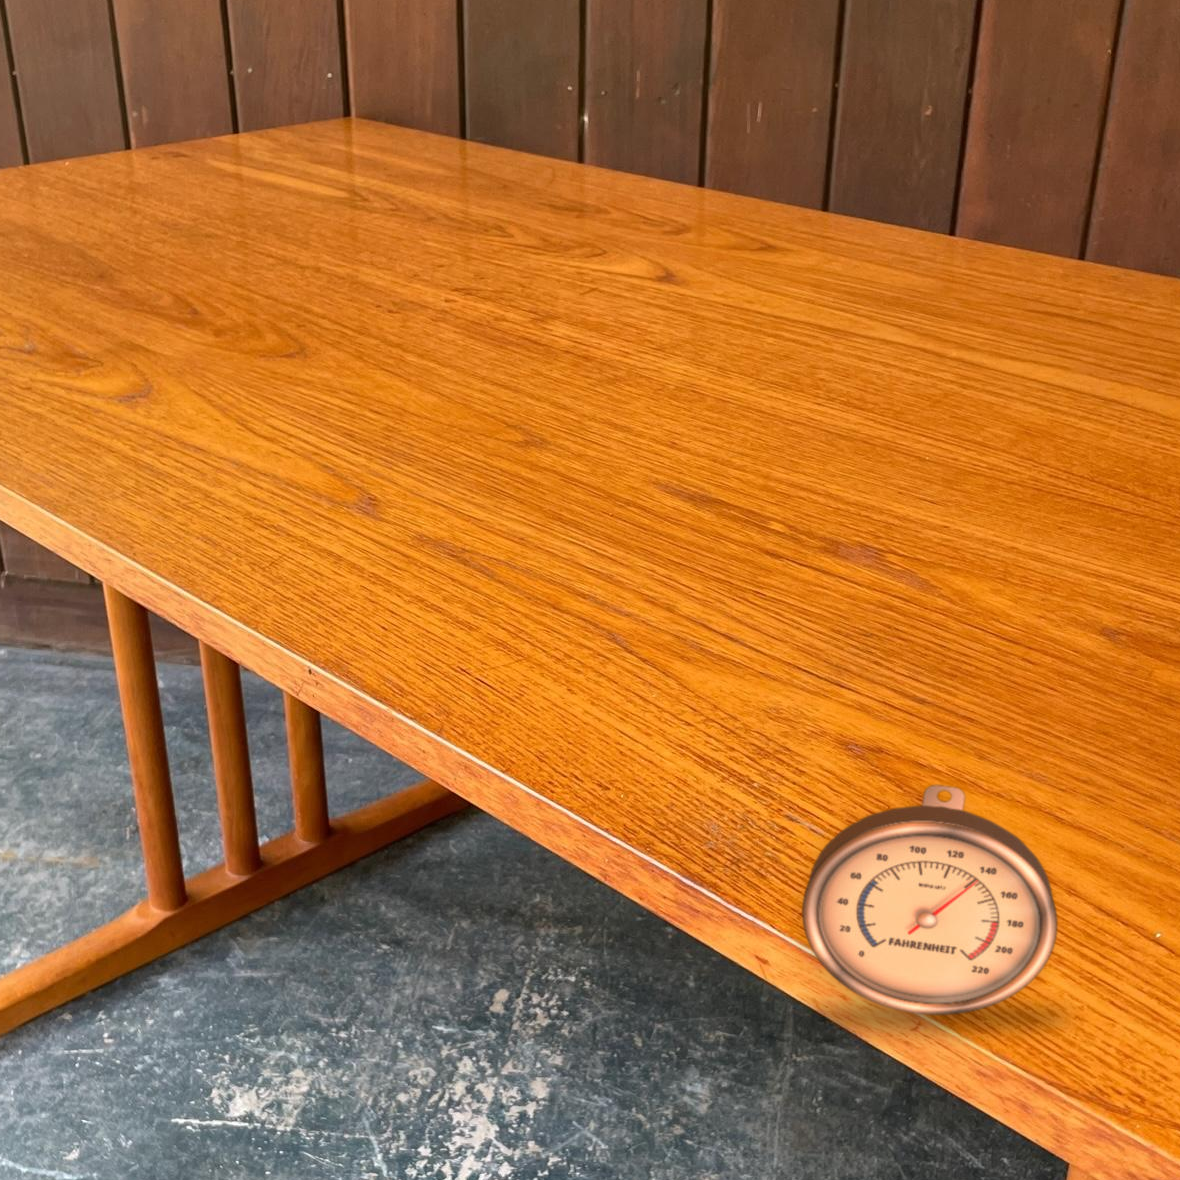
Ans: 140 °F
